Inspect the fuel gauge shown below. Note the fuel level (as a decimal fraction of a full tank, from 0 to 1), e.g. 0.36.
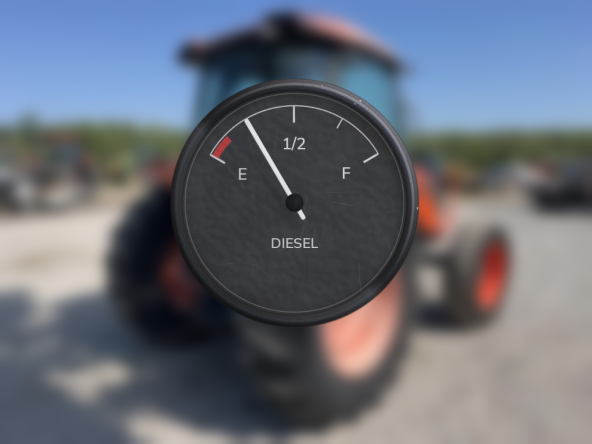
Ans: 0.25
